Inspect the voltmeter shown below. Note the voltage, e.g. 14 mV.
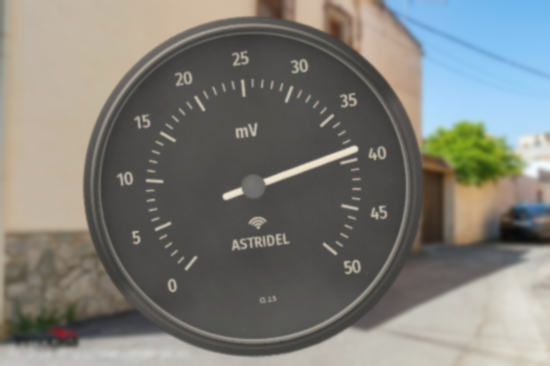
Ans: 39 mV
